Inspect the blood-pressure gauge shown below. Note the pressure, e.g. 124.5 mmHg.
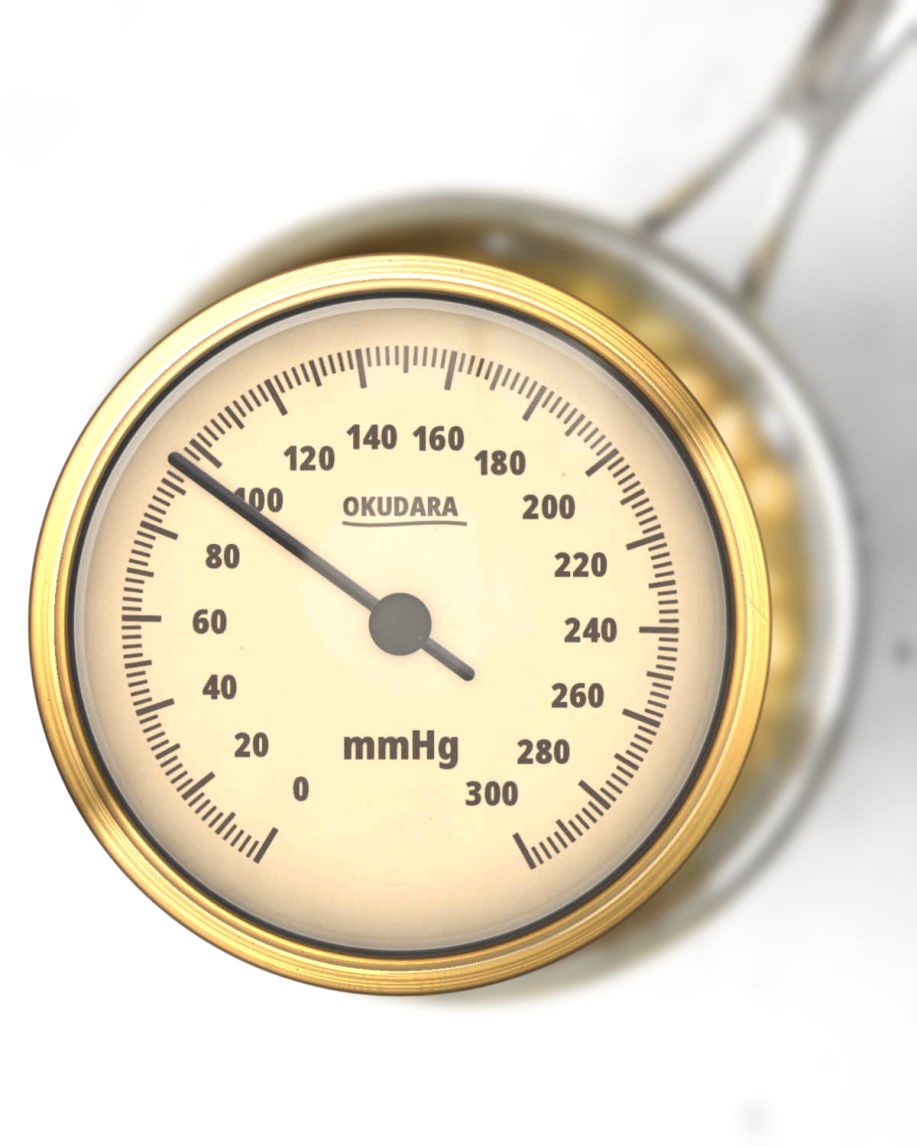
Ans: 95 mmHg
